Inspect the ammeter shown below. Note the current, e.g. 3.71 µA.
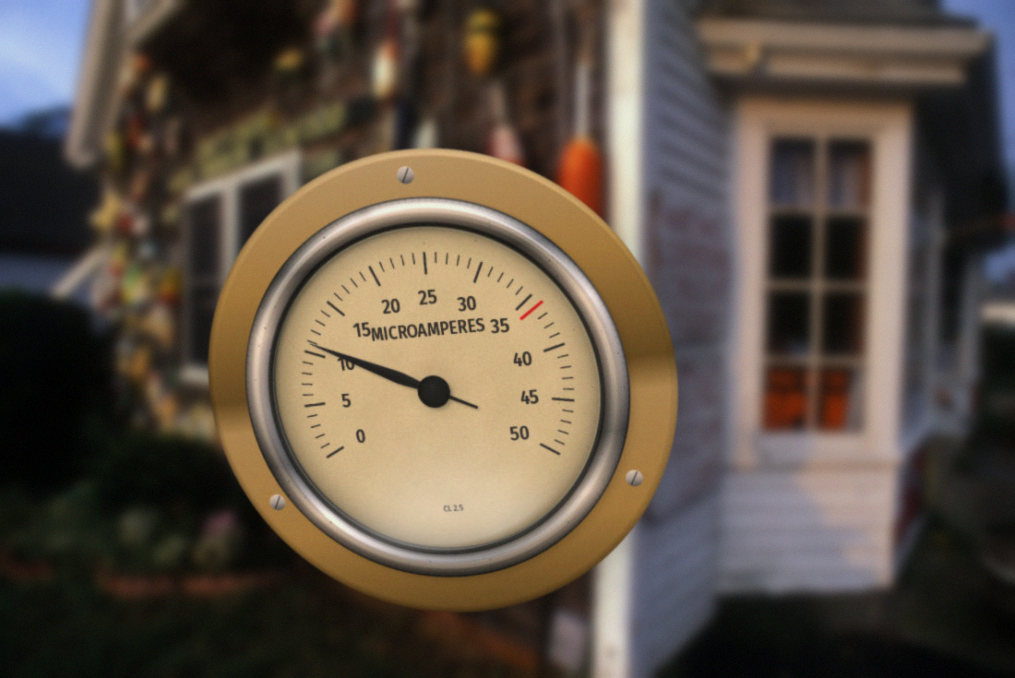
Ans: 11 µA
